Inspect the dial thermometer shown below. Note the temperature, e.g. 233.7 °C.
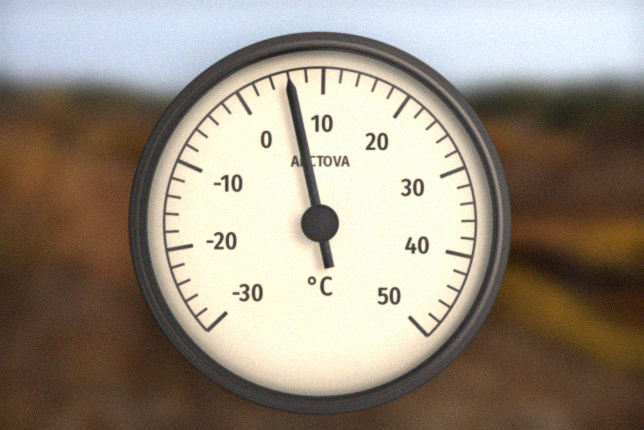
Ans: 6 °C
